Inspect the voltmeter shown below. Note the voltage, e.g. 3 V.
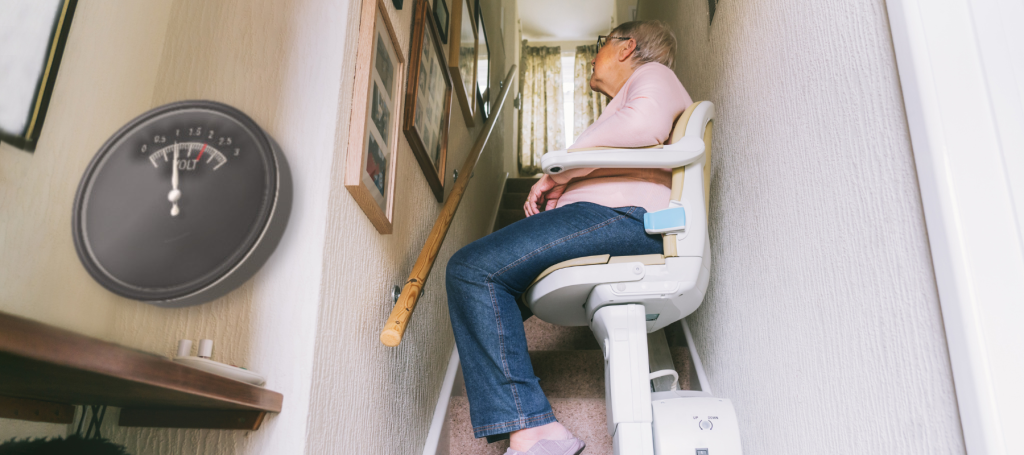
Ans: 1 V
